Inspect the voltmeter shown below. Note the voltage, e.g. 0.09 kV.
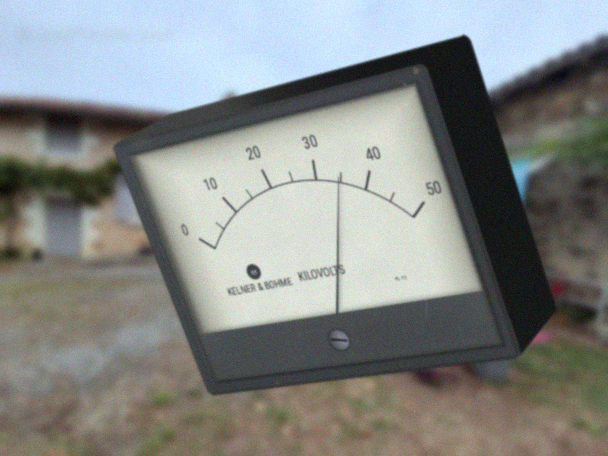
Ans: 35 kV
